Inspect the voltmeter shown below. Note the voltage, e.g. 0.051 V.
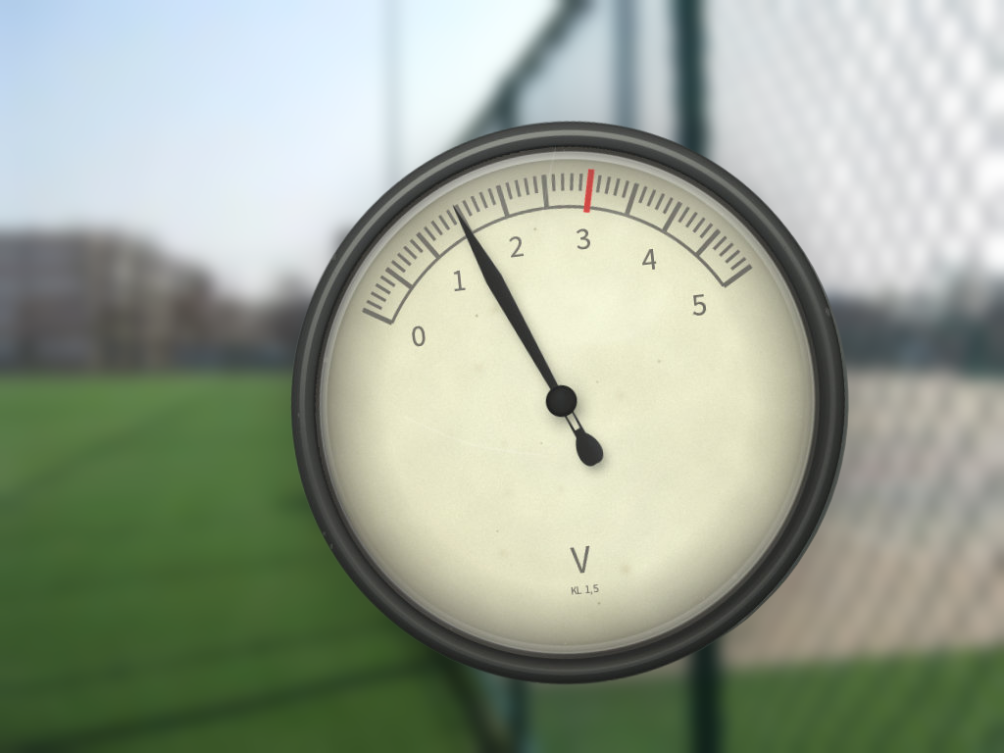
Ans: 1.5 V
